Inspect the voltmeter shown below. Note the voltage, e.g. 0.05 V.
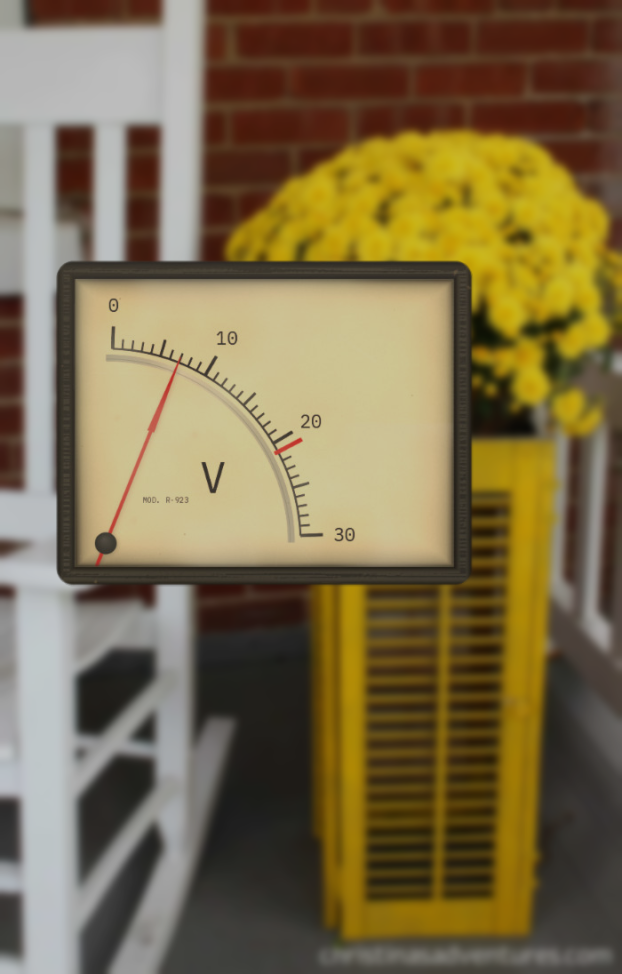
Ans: 7 V
